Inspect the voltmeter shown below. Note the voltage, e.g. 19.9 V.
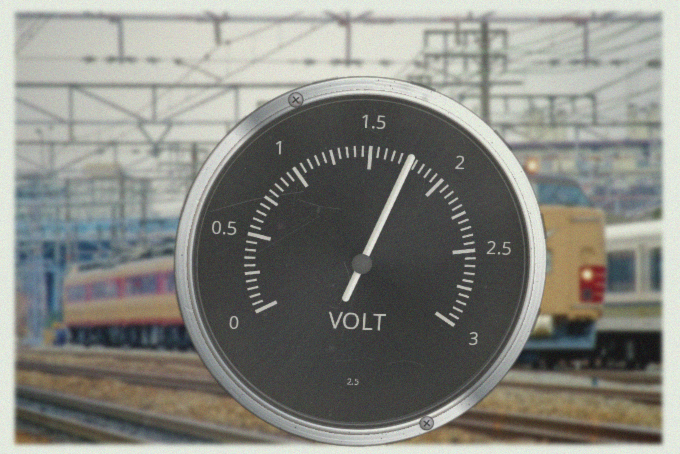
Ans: 1.75 V
